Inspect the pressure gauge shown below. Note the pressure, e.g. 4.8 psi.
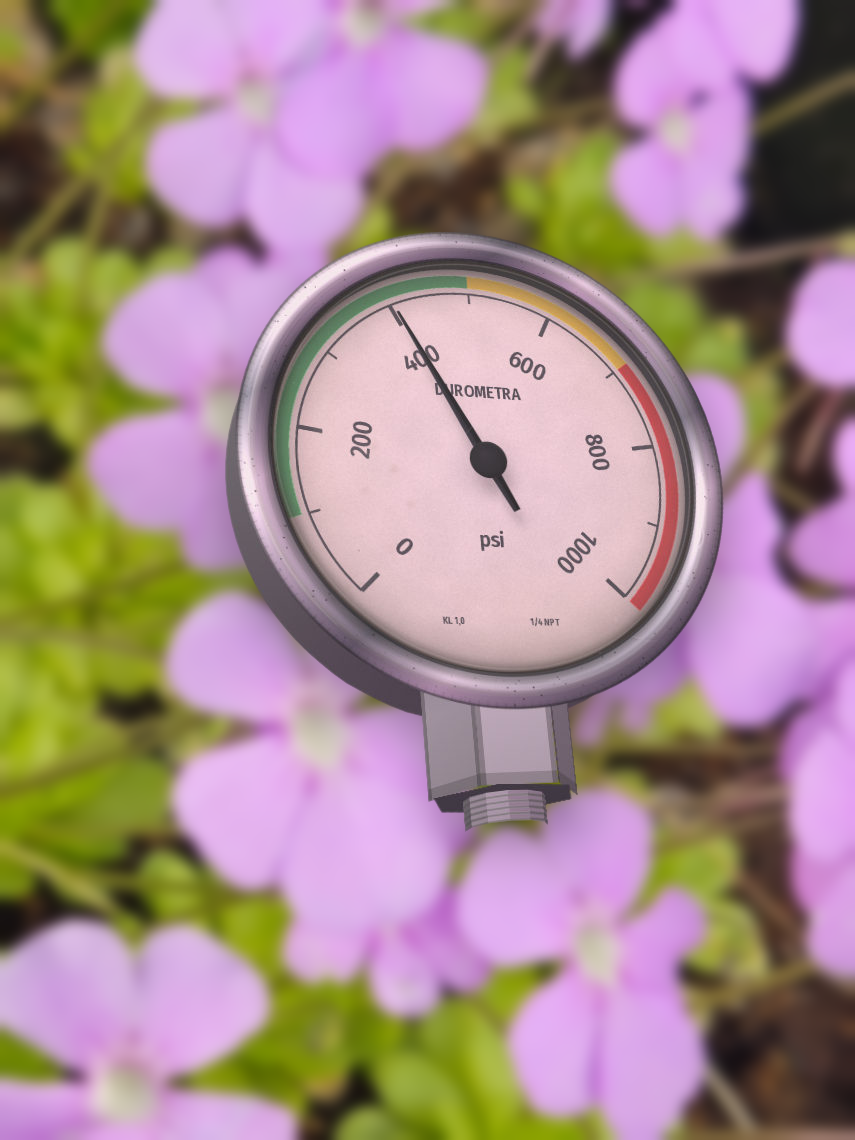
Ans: 400 psi
